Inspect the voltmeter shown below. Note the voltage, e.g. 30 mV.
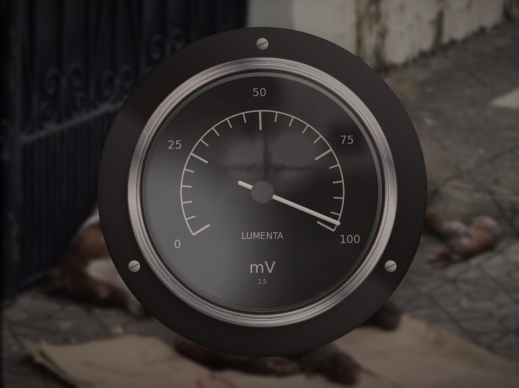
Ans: 97.5 mV
